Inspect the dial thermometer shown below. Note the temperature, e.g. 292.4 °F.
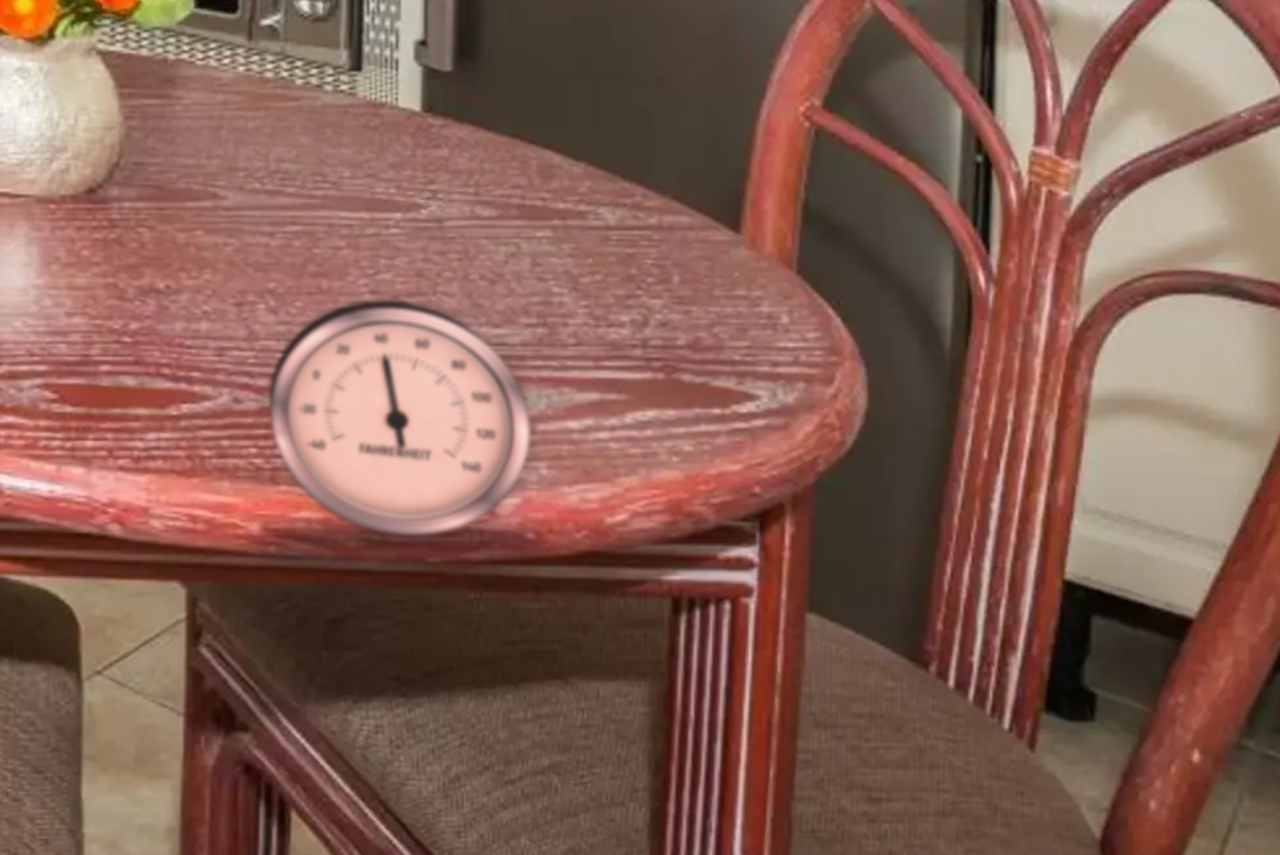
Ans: 40 °F
